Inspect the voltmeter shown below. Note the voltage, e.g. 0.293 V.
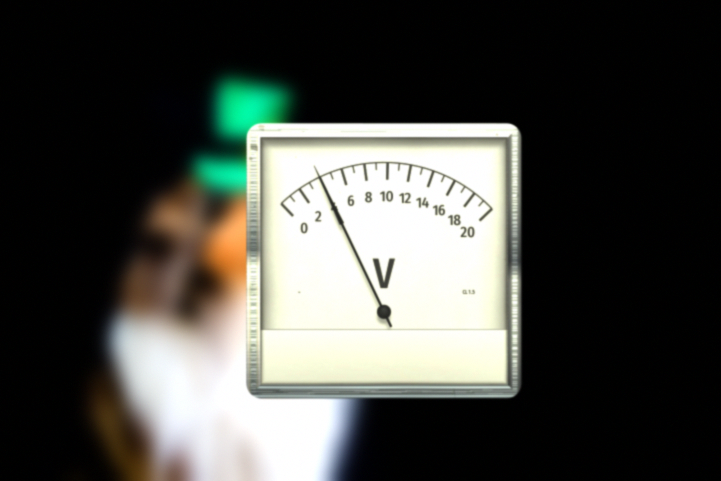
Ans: 4 V
